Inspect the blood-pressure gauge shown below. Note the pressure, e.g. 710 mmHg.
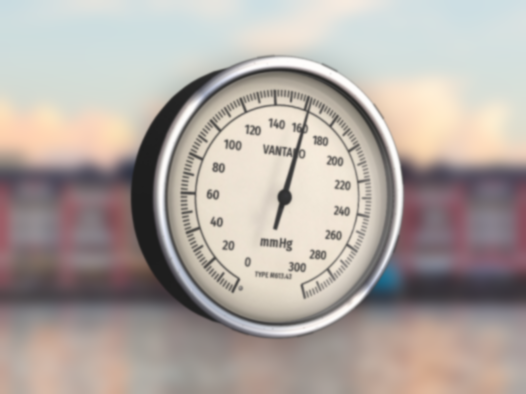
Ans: 160 mmHg
